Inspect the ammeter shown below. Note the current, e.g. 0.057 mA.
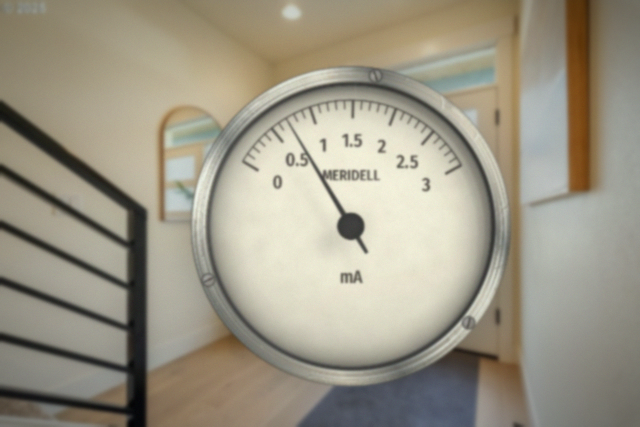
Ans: 0.7 mA
